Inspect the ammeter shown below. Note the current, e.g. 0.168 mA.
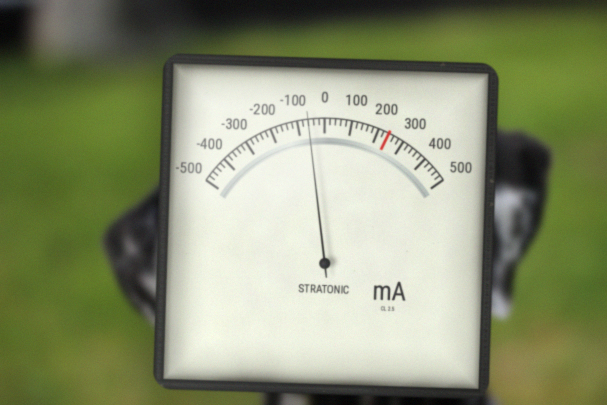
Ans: -60 mA
